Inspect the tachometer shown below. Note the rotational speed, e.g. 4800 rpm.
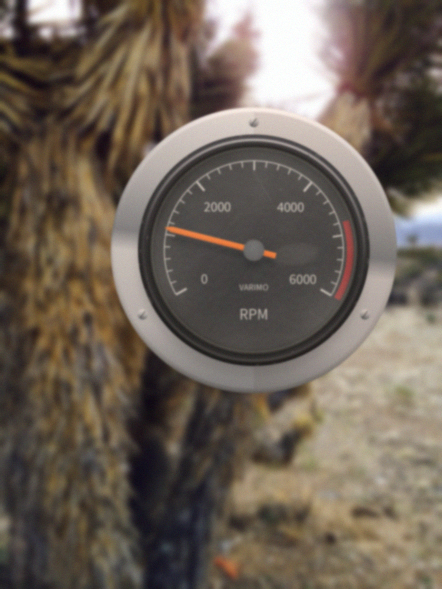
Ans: 1100 rpm
